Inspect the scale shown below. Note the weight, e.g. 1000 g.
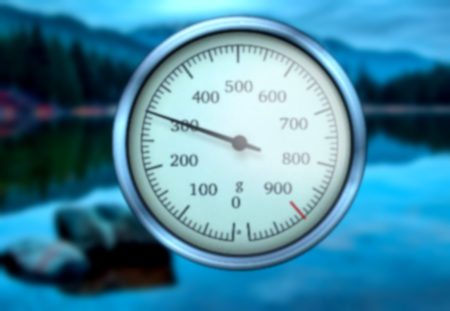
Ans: 300 g
